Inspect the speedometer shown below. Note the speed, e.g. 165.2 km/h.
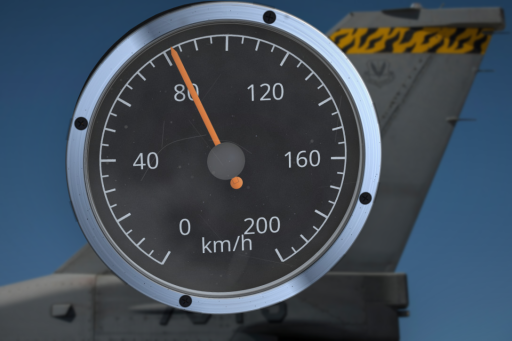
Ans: 82.5 km/h
